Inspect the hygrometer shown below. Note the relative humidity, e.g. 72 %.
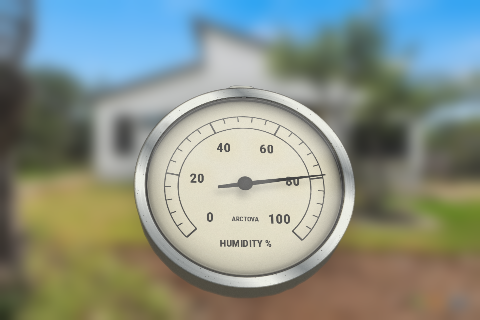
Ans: 80 %
